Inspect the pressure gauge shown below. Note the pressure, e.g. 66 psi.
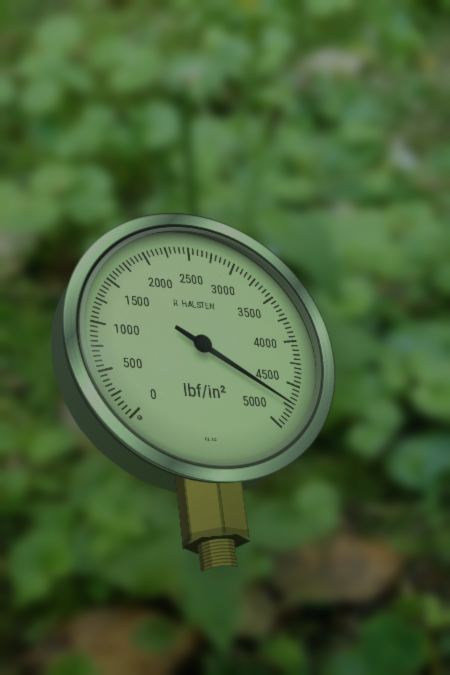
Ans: 4750 psi
